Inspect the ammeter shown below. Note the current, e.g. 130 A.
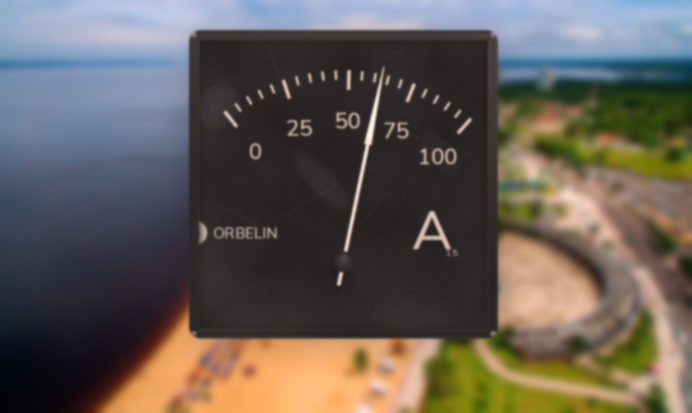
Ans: 62.5 A
